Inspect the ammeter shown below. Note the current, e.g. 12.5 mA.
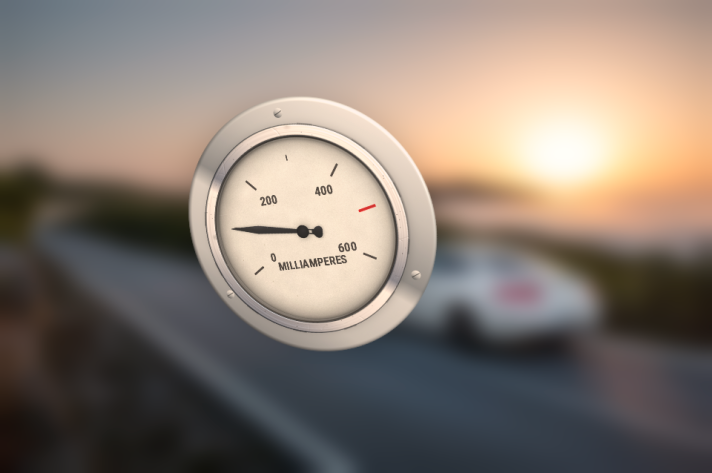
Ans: 100 mA
